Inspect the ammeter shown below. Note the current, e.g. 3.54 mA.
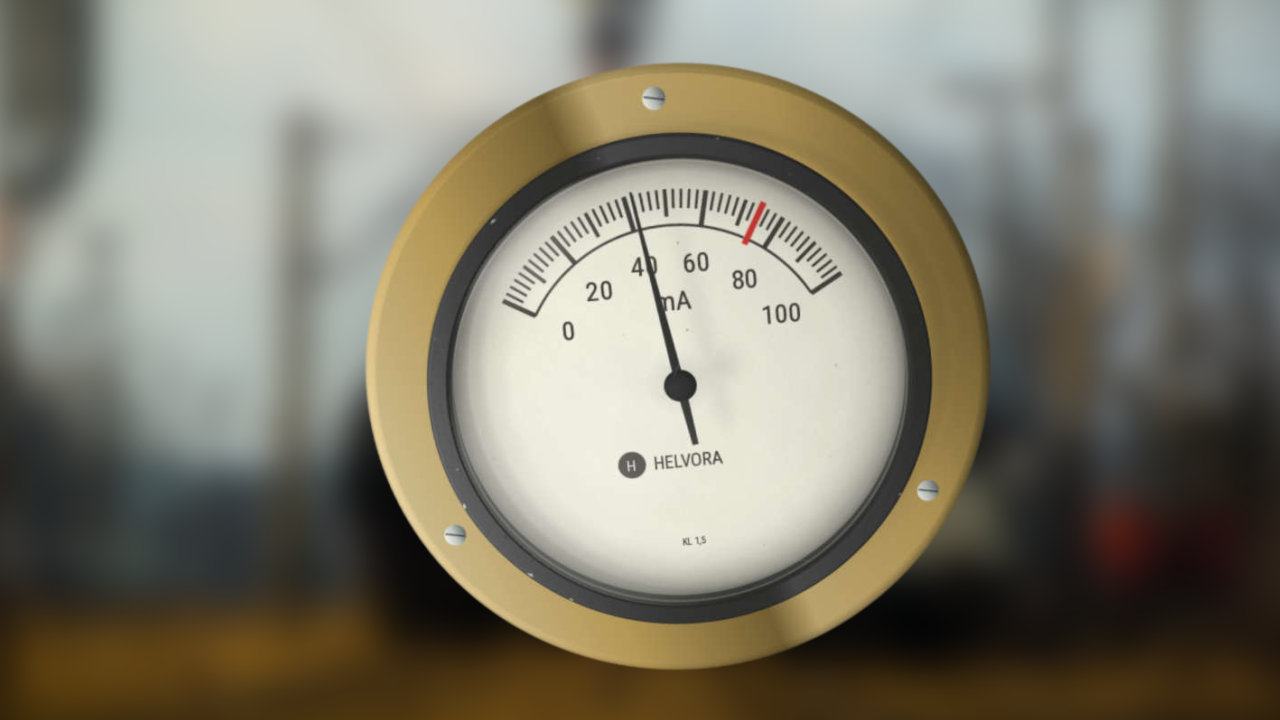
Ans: 42 mA
